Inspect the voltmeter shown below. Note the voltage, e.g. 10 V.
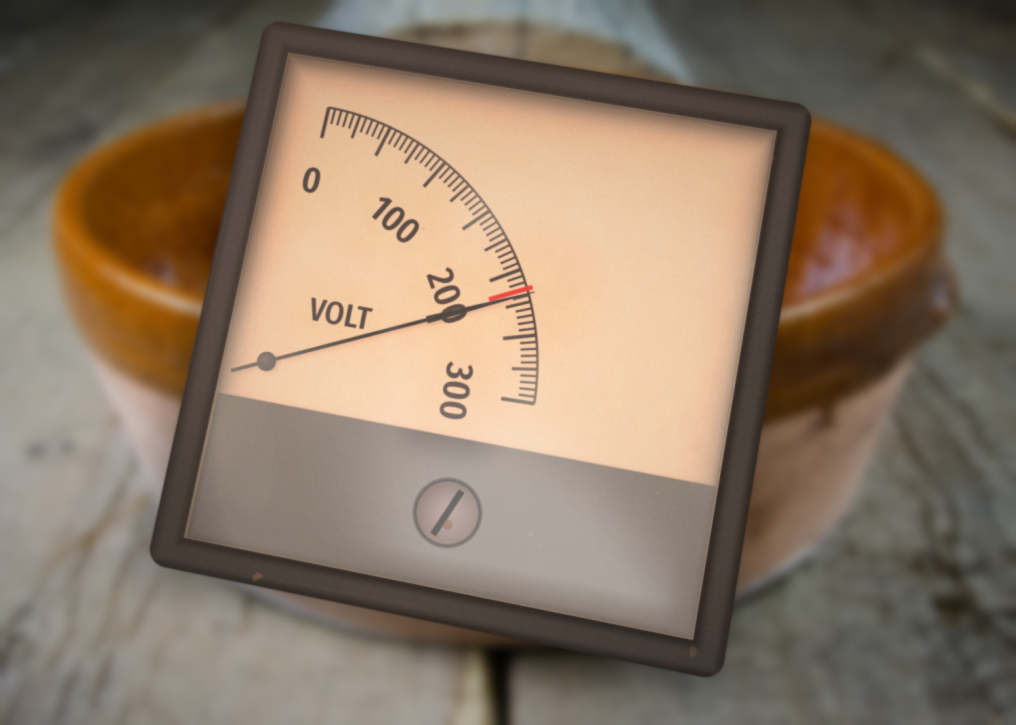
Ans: 220 V
